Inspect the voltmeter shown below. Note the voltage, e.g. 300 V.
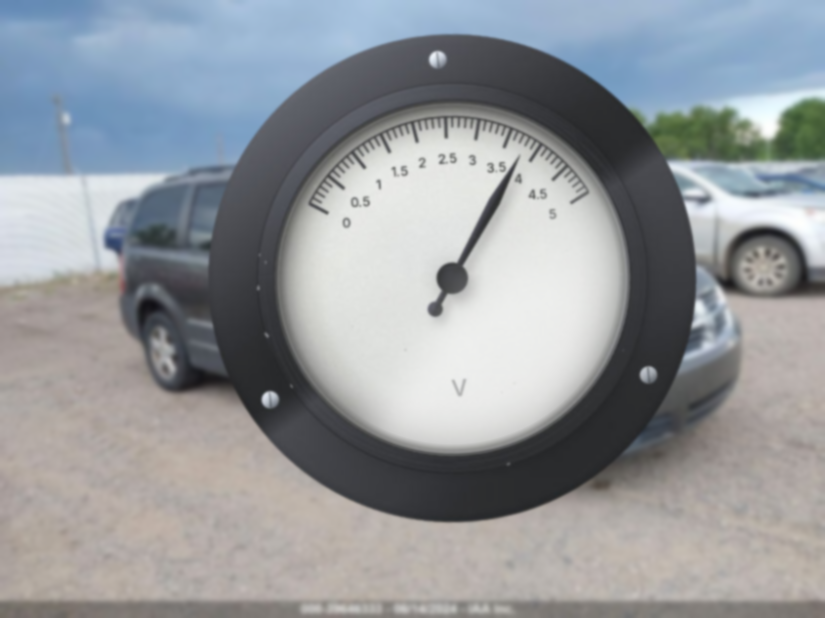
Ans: 3.8 V
